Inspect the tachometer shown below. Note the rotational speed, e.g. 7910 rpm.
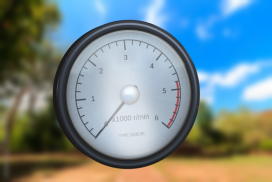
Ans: 0 rpm
